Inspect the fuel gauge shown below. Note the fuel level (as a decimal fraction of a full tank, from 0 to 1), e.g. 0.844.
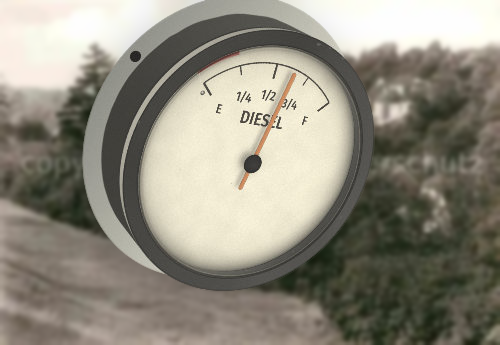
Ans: 0.625
